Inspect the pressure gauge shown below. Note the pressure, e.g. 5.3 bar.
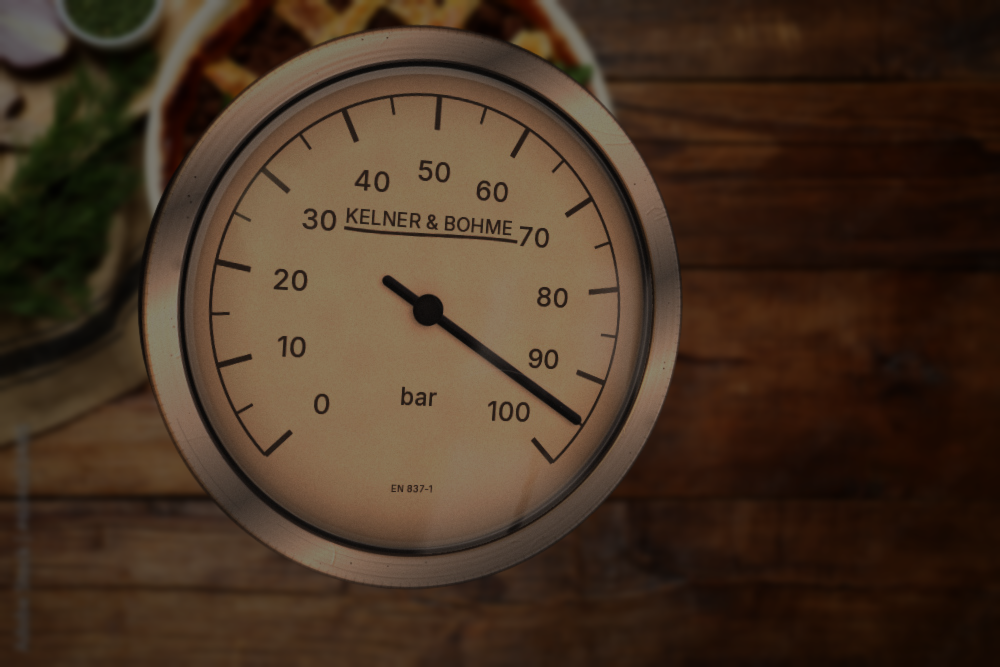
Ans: 95 bar
